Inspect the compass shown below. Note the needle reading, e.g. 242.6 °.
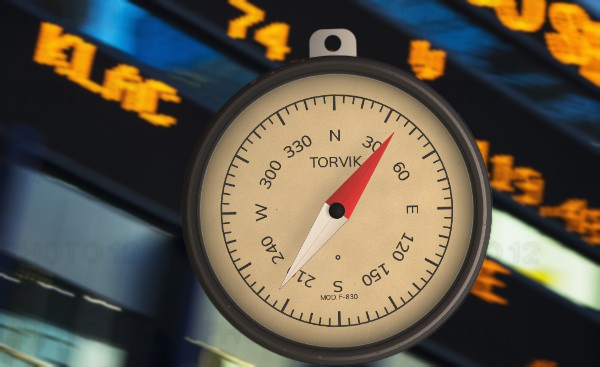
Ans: 37.5 °
